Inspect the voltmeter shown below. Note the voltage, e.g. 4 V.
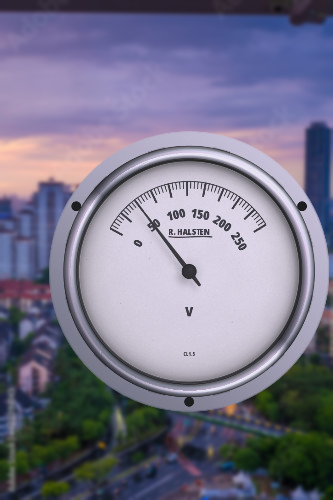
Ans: 50 V
